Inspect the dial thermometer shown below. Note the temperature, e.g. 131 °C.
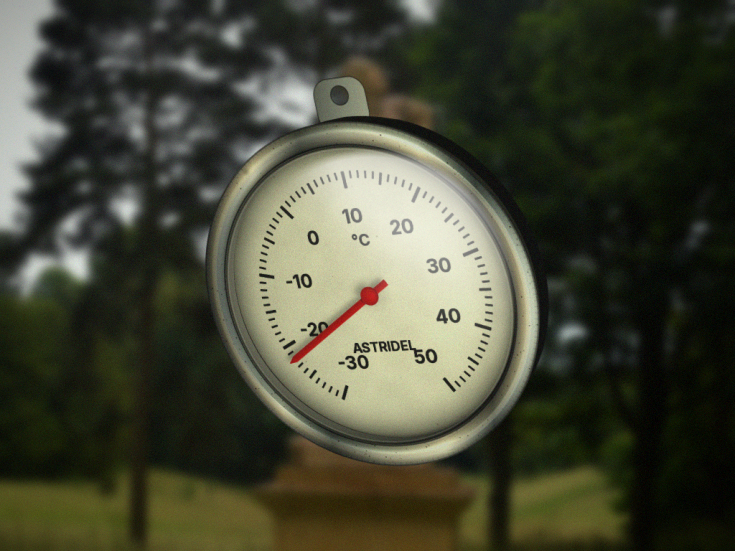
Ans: -22 °C
